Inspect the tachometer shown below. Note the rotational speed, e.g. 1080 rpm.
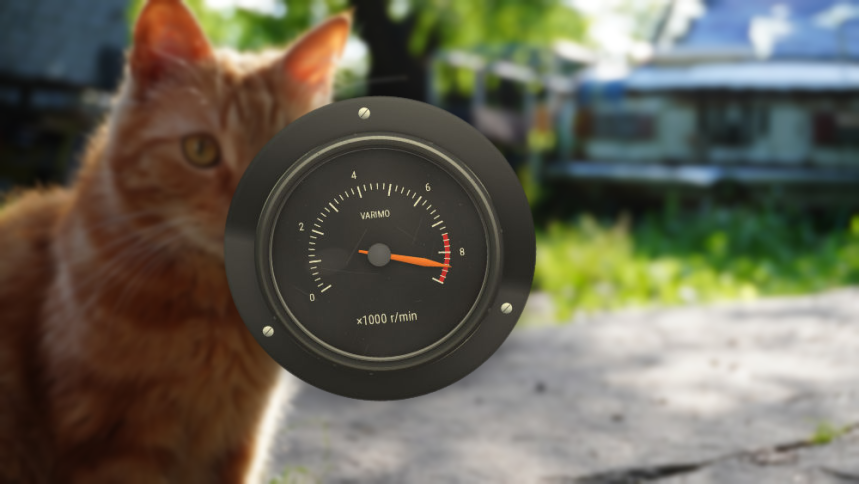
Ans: 8400 rpm
